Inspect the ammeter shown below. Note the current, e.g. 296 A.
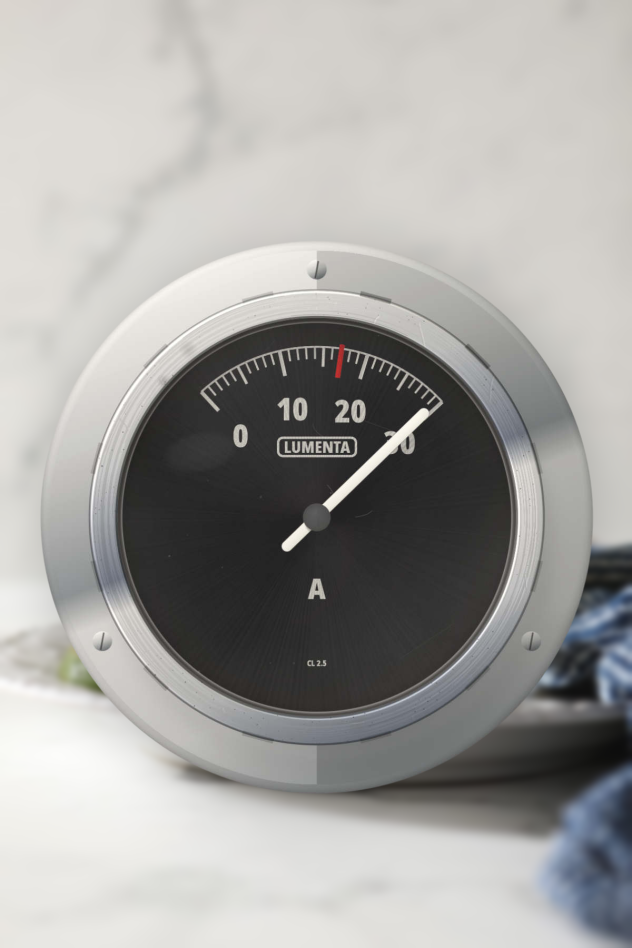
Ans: 29.5 A
